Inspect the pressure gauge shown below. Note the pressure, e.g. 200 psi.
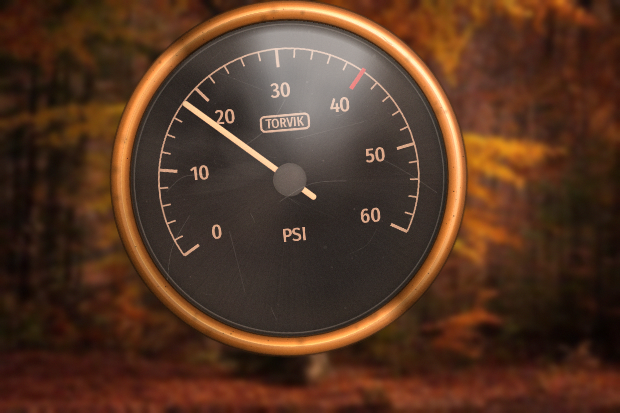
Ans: 18 psi
